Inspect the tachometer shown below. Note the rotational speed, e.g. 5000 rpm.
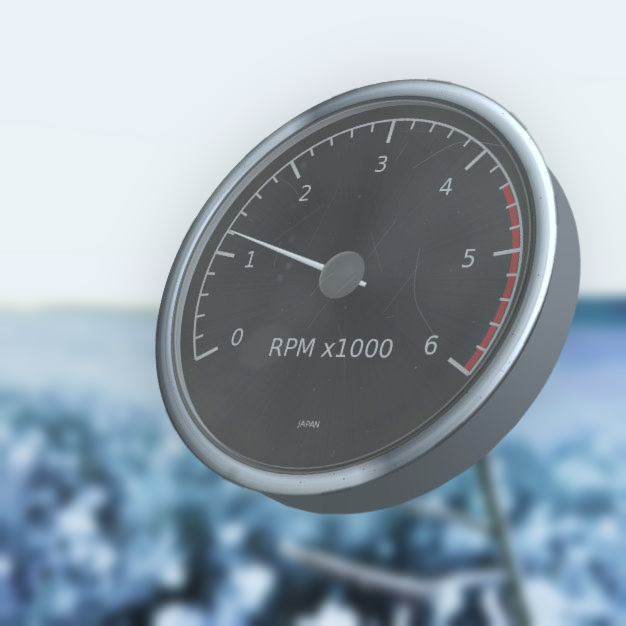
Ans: 1200 rpm
